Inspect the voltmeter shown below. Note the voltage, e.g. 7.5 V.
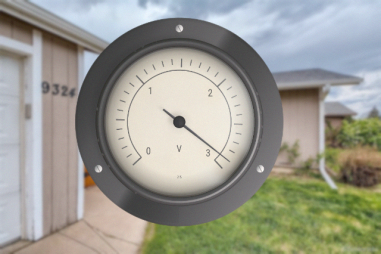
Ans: 2.9 V
